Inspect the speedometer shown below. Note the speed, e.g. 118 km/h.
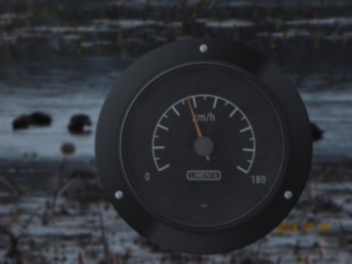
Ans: 75 km/h
